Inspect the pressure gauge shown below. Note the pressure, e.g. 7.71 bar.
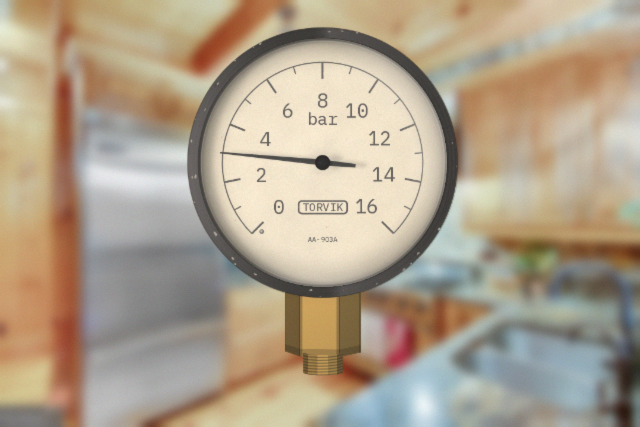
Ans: 3 bar
